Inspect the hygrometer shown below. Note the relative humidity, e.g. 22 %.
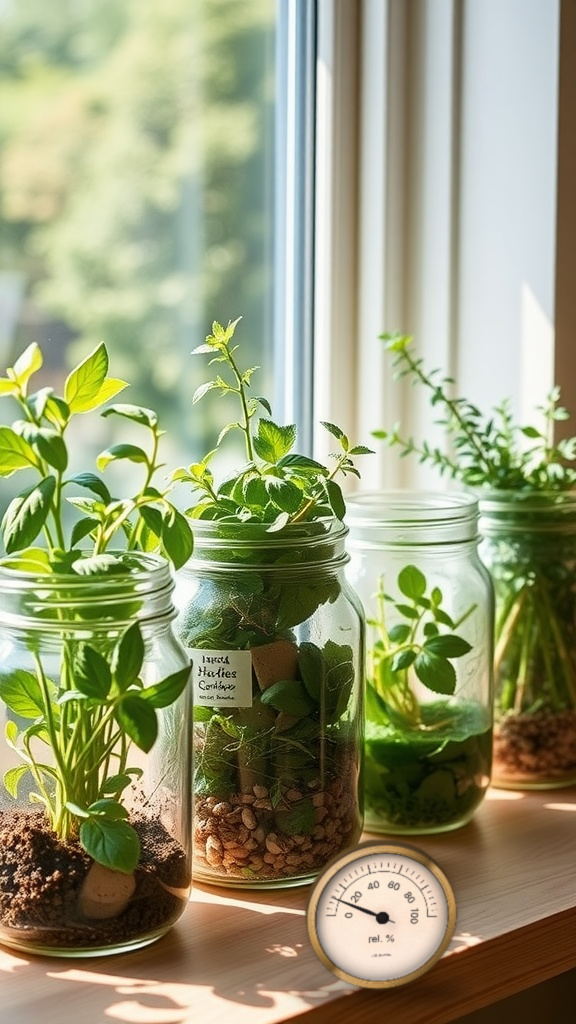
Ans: 12 %
